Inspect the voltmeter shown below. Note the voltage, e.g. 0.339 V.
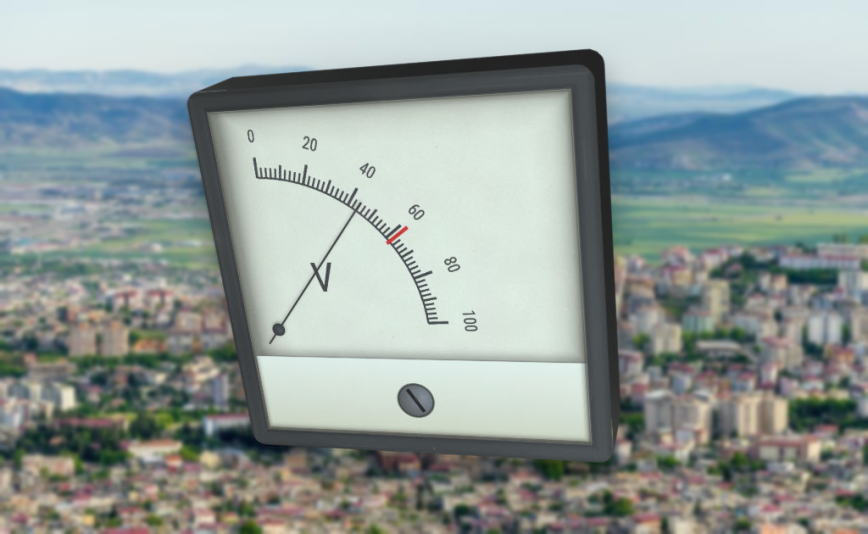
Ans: 44 V
